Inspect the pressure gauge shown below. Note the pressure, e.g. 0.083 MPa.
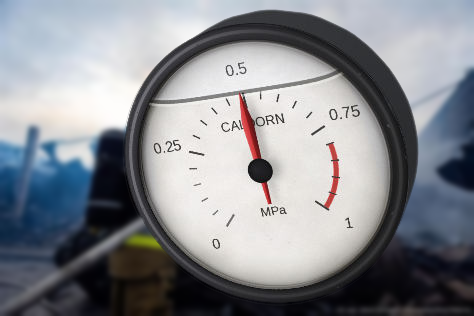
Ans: 0.5 MPa
